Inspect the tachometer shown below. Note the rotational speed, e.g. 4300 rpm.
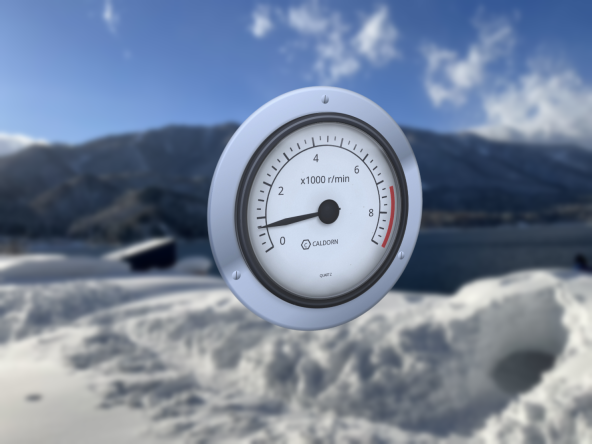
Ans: 750 rpm
